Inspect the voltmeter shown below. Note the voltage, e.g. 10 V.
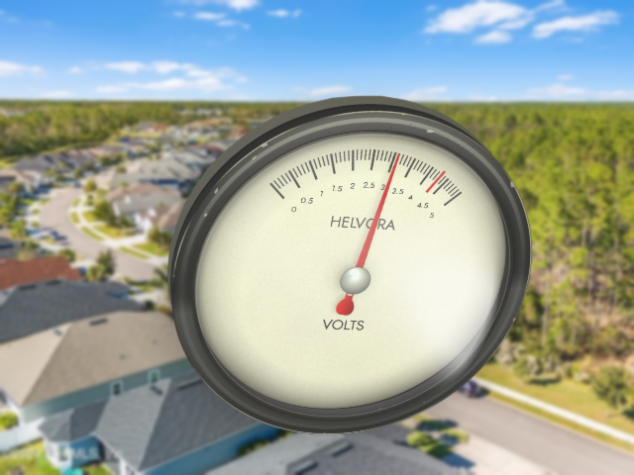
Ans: 3 V
